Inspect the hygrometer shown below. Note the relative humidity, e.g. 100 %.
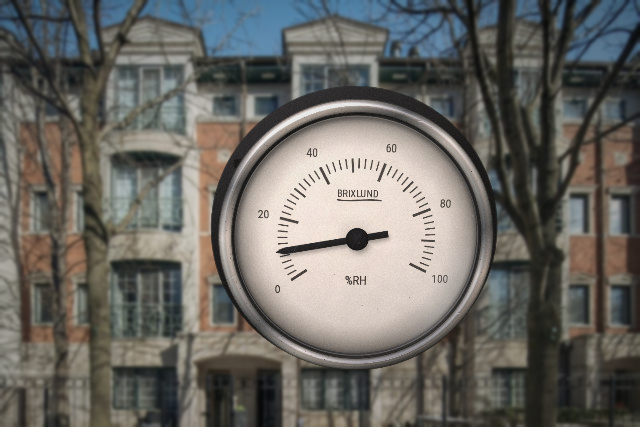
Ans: 10 %
